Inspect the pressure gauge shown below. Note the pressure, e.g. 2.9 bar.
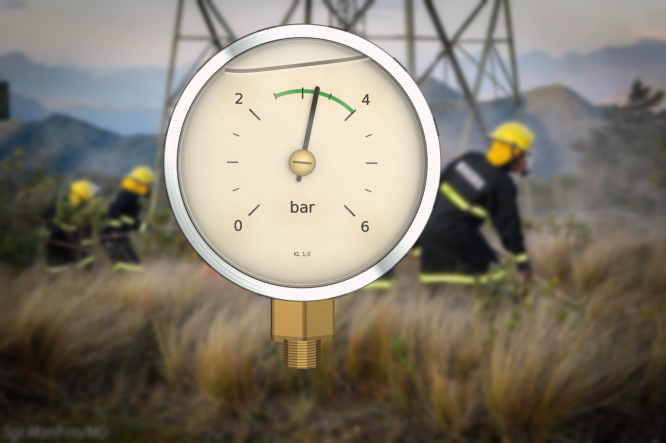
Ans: 3.25 bar
